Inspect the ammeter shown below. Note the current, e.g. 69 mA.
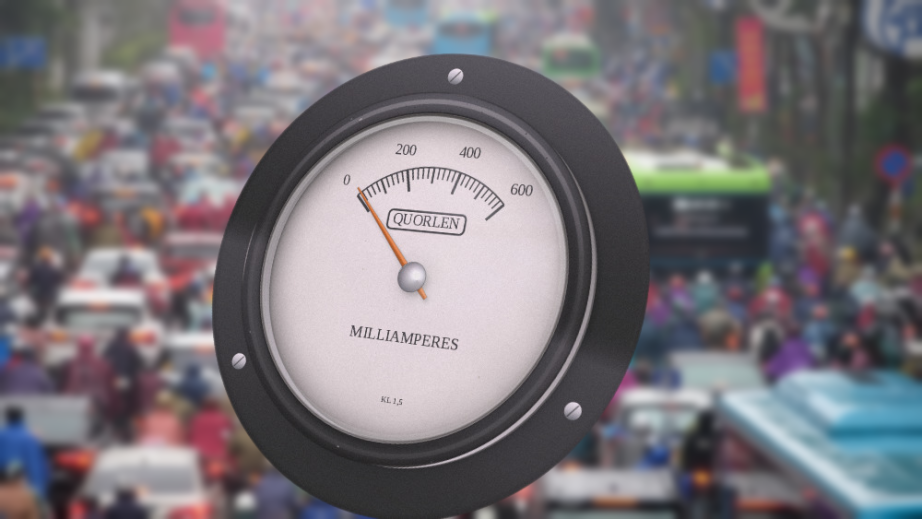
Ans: 20 mA
